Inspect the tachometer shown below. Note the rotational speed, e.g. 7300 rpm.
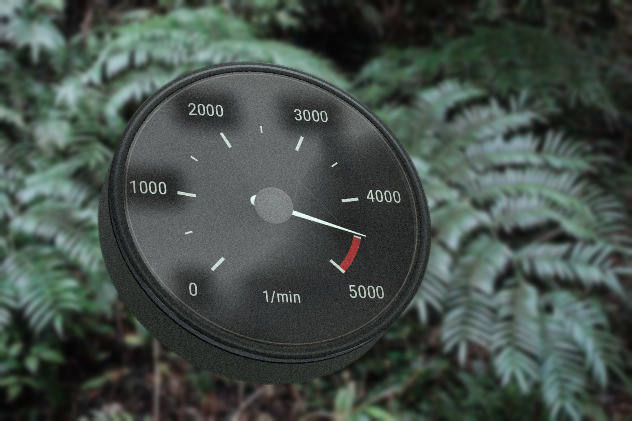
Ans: 4500 rpm
